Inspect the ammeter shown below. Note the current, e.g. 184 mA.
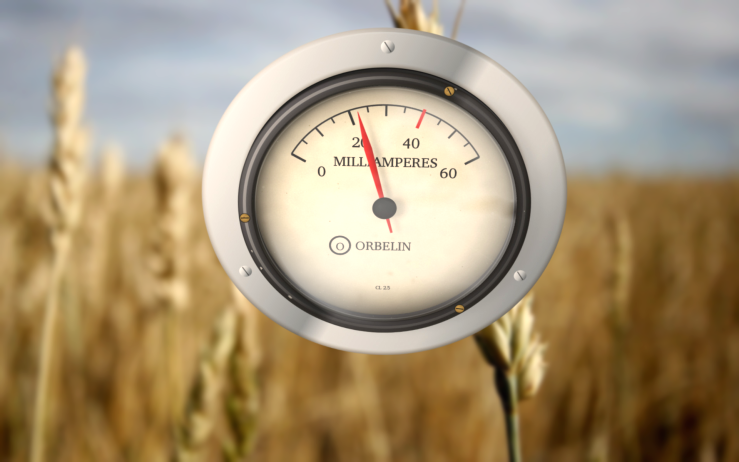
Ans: 22.5 mA
